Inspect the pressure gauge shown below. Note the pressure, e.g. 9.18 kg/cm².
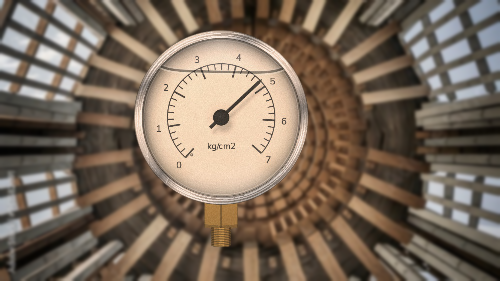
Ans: 4.8 kg/cm²
